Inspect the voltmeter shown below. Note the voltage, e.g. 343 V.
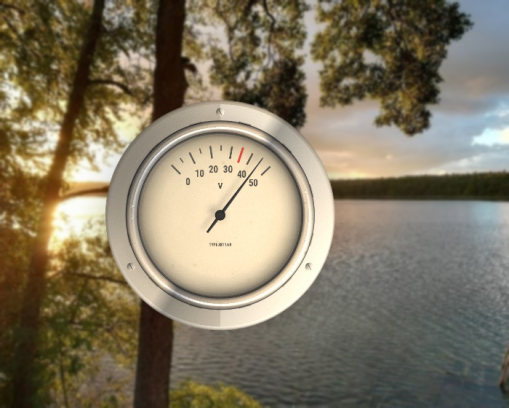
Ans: 45 V
